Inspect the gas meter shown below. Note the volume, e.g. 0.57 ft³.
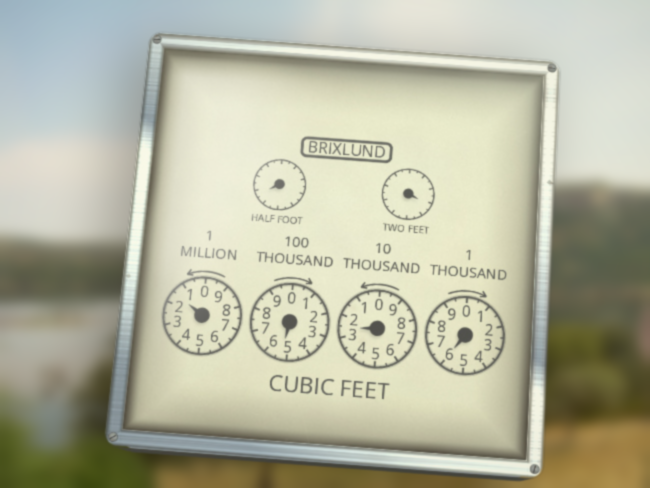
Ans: 152600 ft³
